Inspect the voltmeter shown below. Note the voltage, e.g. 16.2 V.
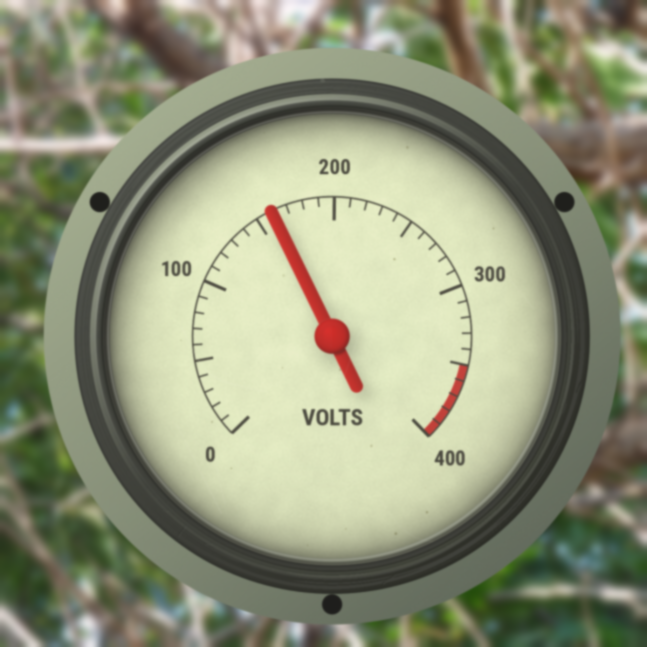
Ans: 160 V
